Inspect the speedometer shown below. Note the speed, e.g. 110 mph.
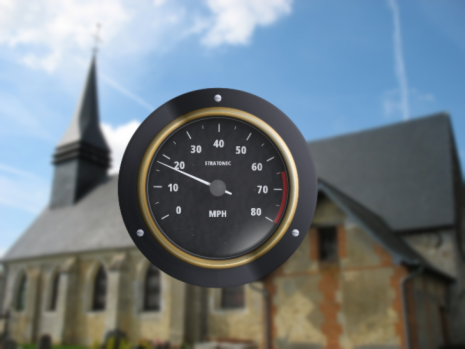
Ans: 17.5 mph
